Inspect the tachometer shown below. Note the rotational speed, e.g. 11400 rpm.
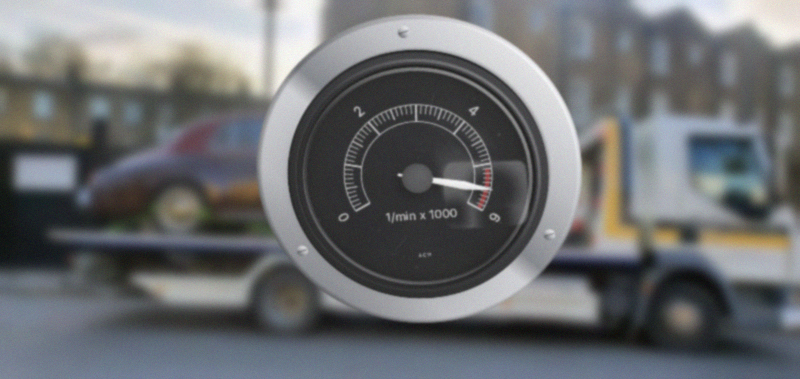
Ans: 5500 rpm
